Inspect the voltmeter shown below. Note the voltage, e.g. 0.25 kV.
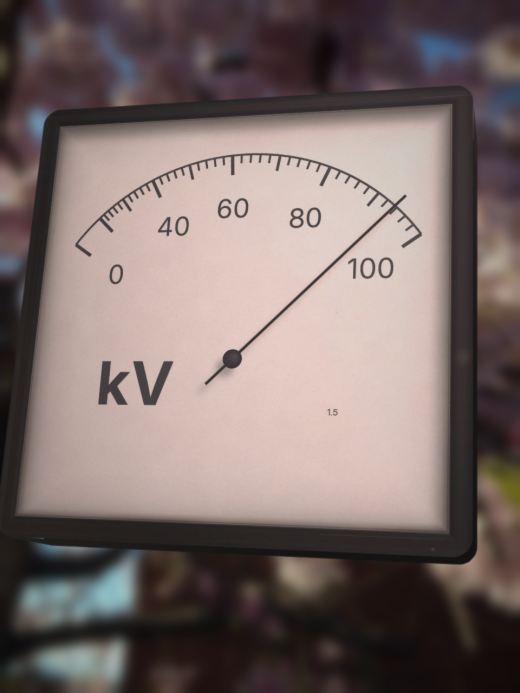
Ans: 94 kV
